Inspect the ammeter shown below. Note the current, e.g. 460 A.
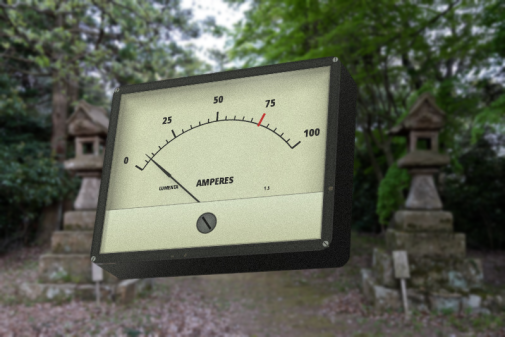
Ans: 7.5 A
